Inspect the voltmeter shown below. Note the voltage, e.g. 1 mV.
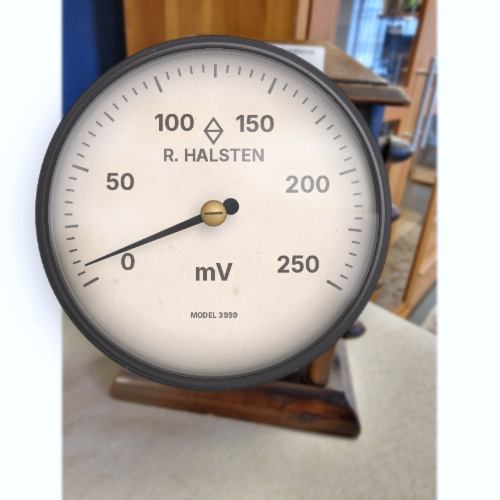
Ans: 7.5 mV
